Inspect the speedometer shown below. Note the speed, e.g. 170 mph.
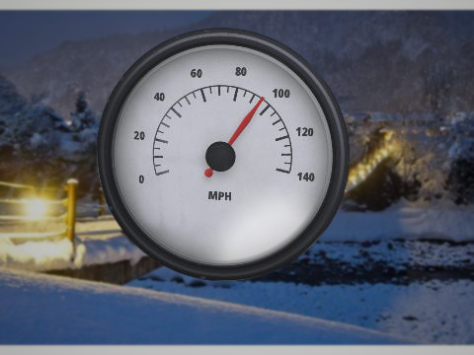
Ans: 95 mph
